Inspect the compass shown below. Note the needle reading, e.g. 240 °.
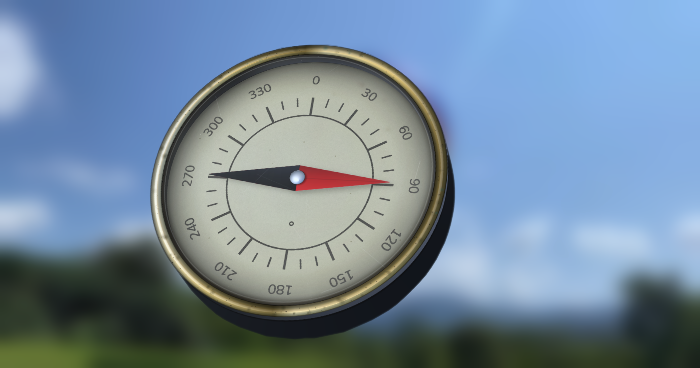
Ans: 90 °
